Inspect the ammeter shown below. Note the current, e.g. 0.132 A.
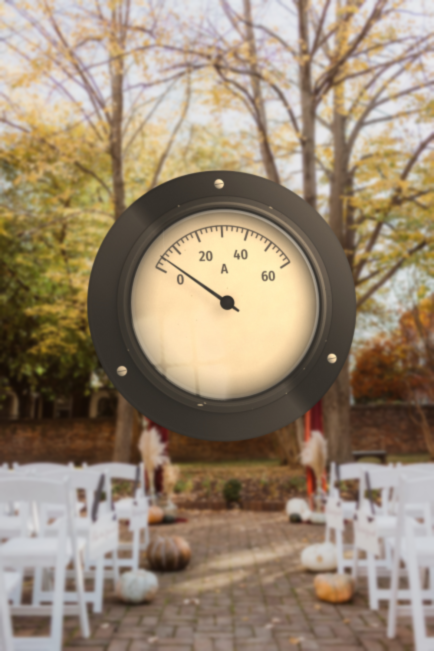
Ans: 4 A
